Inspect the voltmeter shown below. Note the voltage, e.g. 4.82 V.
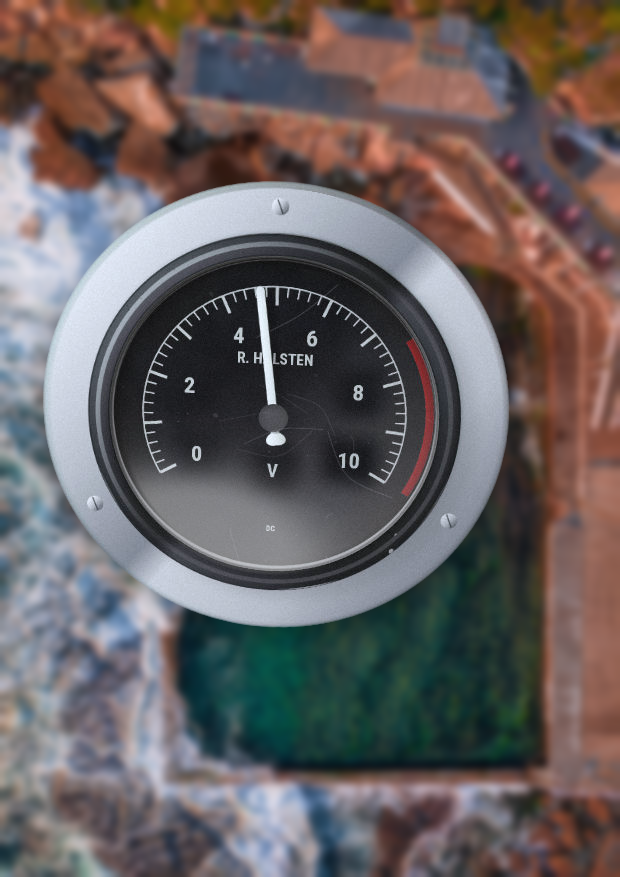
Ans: 4.7 V
